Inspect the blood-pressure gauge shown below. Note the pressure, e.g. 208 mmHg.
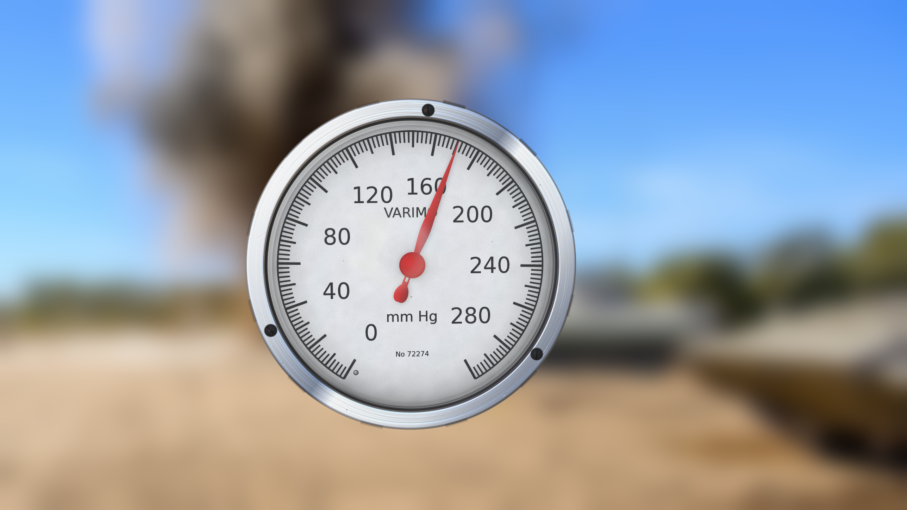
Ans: 170 mmHg
